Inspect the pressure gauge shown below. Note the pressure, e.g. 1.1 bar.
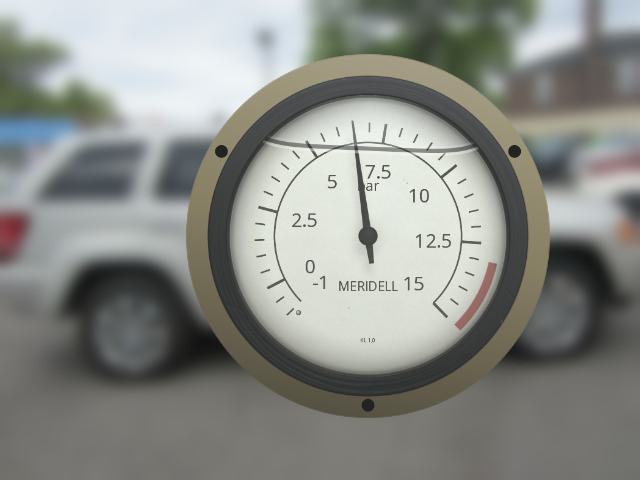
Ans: 6.5 bar
